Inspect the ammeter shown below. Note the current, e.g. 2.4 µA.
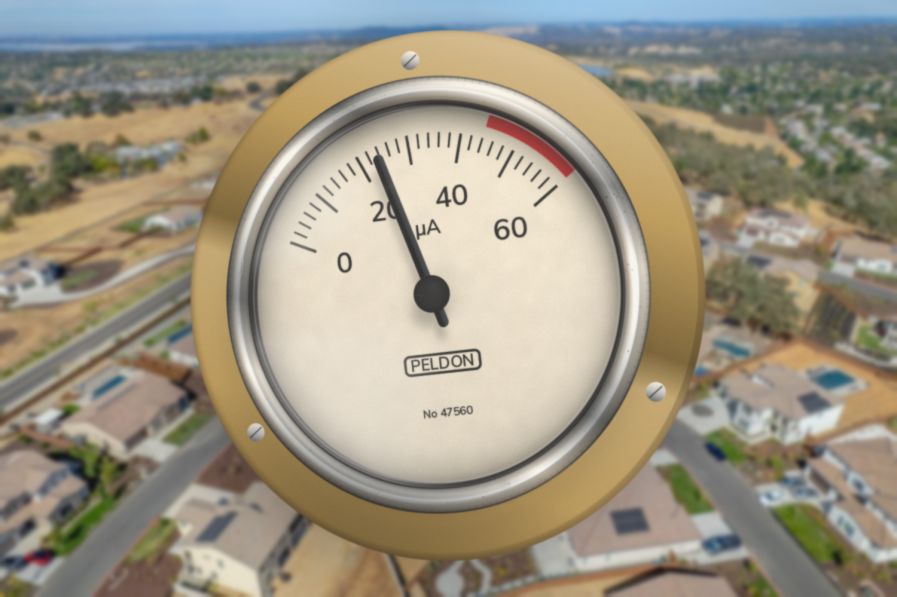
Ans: 24 µA
